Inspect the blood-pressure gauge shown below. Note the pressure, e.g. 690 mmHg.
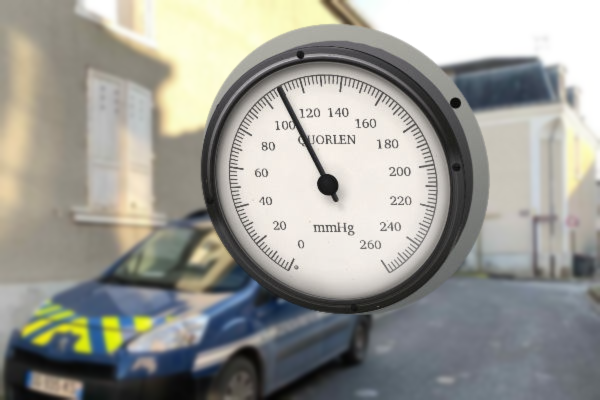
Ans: 110 mmHg
